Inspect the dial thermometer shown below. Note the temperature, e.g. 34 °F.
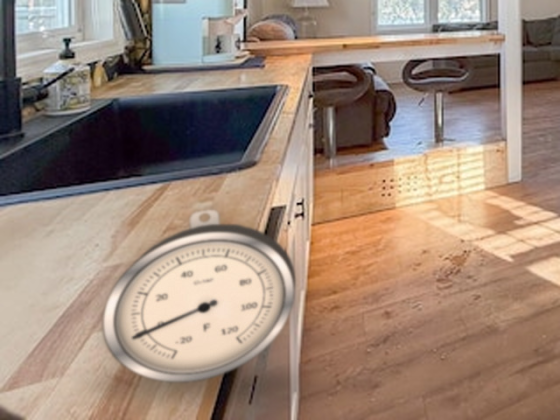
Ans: 0 °F
